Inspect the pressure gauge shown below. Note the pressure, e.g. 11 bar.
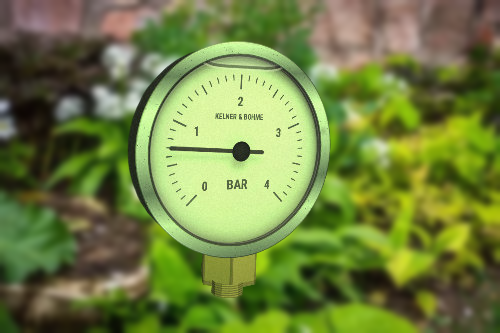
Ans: 0.7 bar
